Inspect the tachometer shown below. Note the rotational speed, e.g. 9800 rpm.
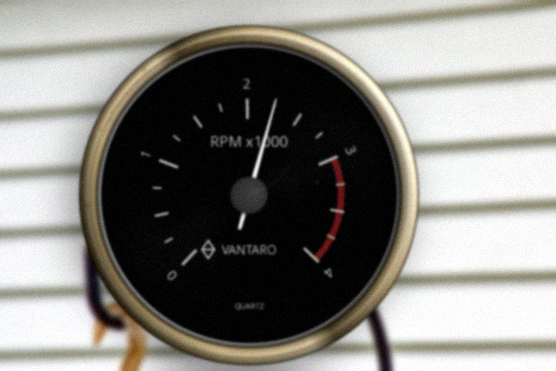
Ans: 2250 rpm
